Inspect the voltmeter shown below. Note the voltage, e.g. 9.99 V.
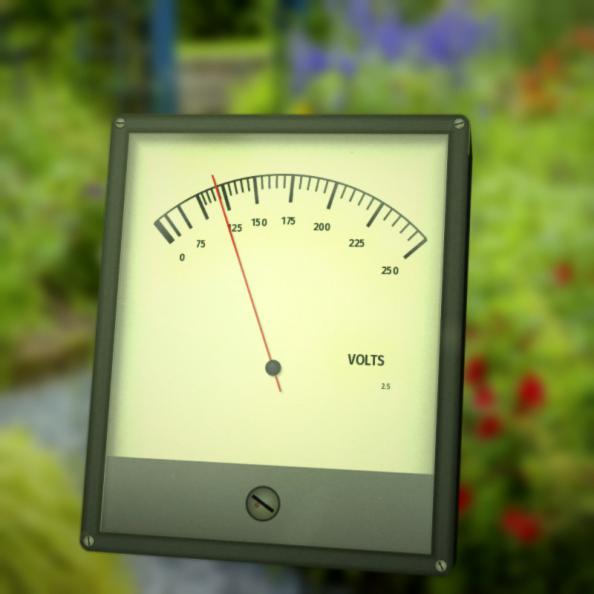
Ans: 120 V
